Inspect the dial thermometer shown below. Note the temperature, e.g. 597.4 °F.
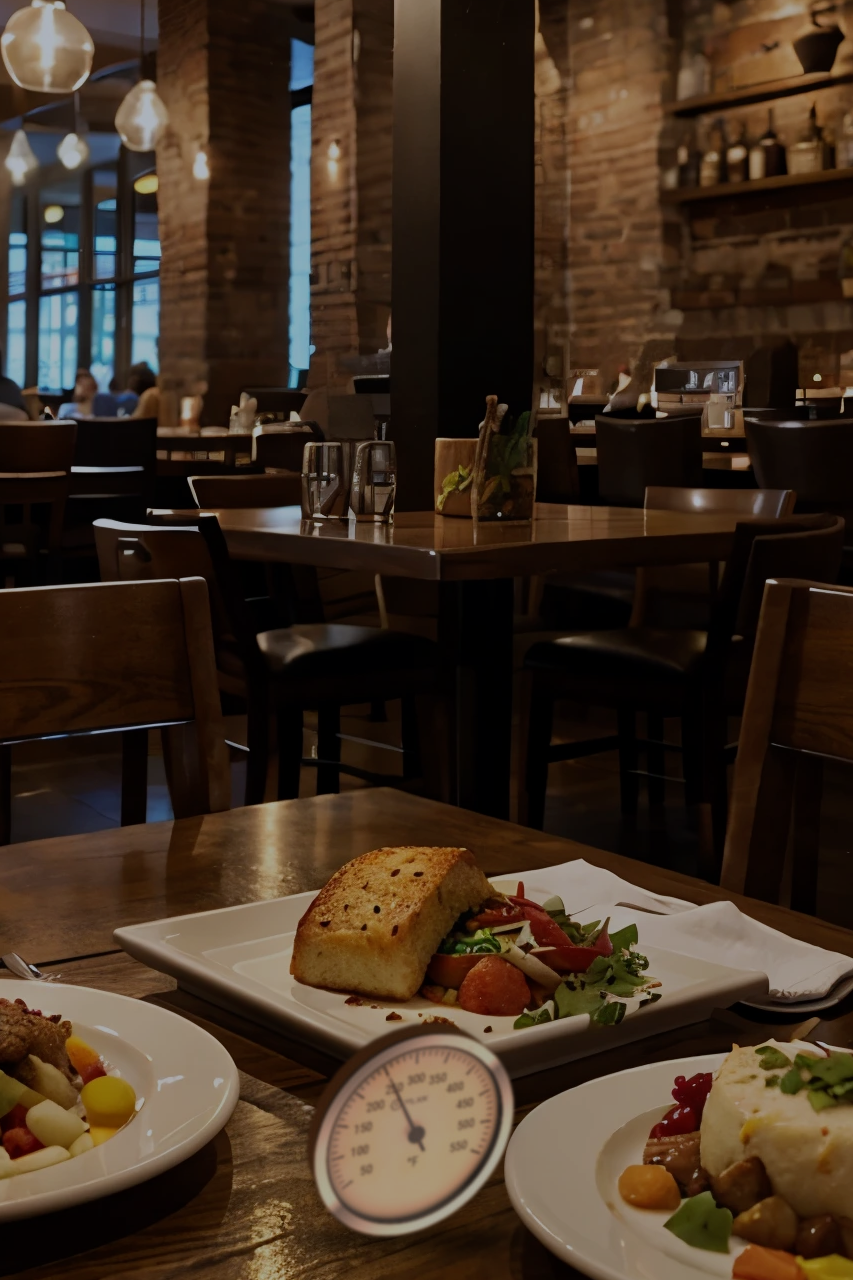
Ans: 250 °F
